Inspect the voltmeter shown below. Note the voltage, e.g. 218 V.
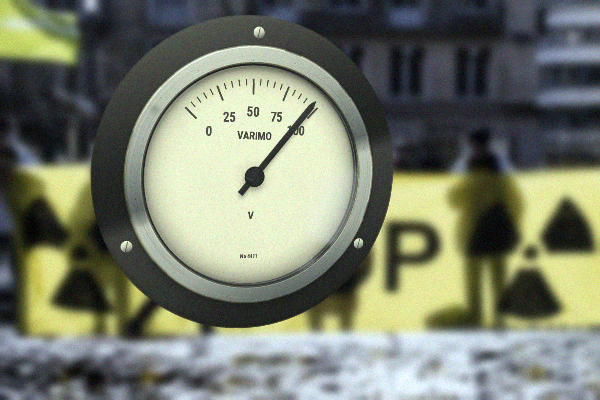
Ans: 95 V
